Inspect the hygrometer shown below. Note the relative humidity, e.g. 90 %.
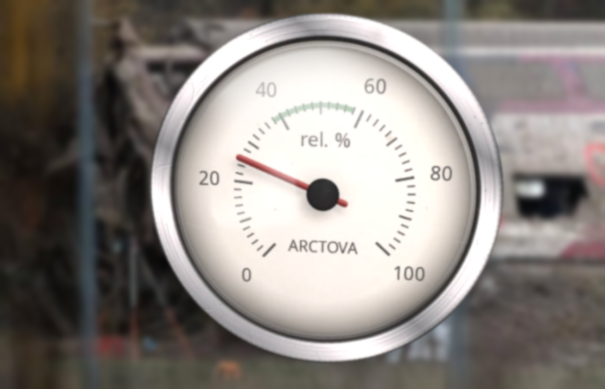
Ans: 26 %
